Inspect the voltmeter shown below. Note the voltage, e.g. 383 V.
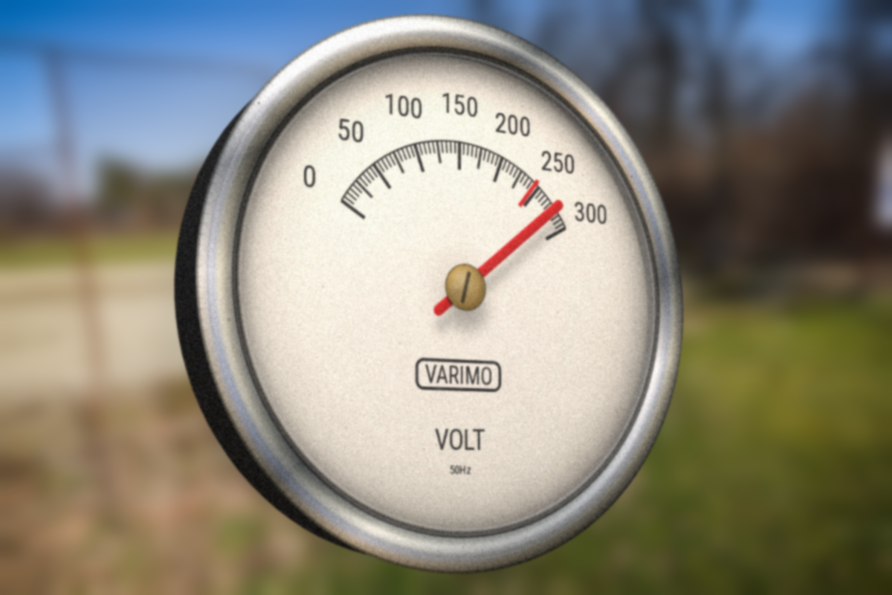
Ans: 275 V
